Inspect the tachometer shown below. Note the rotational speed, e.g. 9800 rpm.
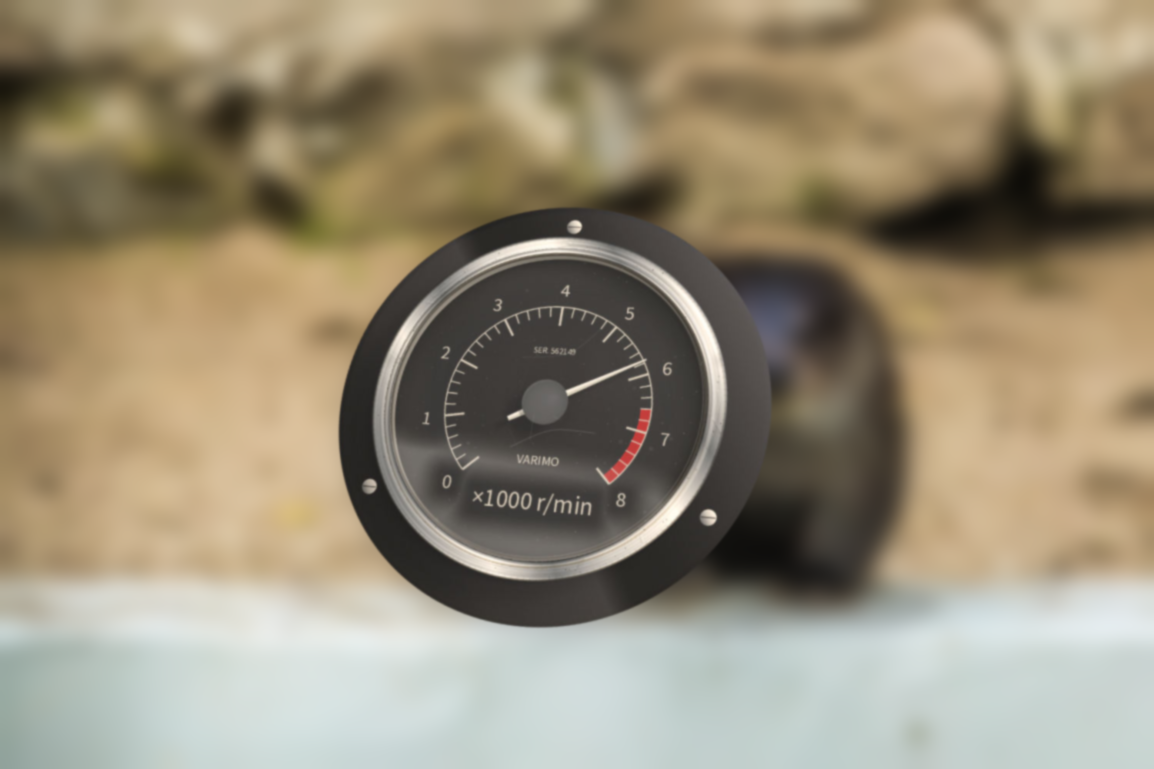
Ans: 5800 rpm
